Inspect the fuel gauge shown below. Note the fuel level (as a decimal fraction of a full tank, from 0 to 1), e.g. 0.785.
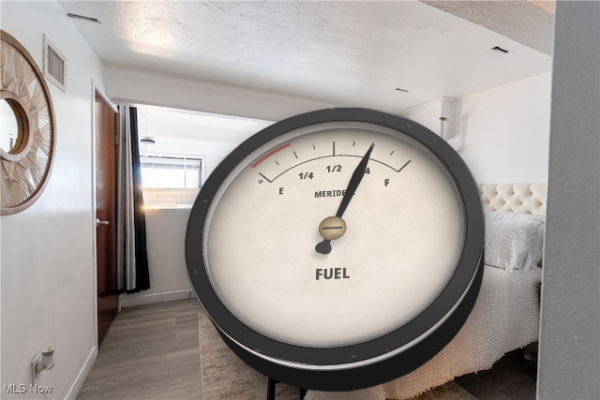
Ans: 0.75
